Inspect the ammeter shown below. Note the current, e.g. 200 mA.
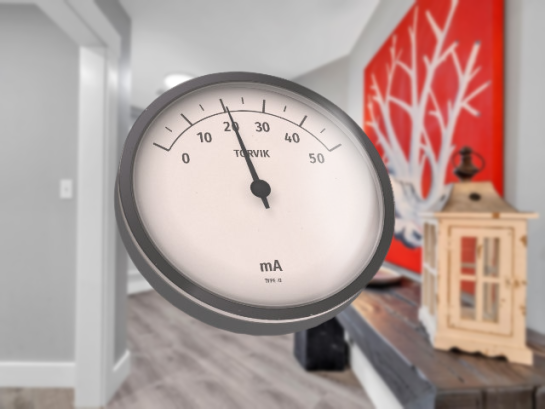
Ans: 20 mA
